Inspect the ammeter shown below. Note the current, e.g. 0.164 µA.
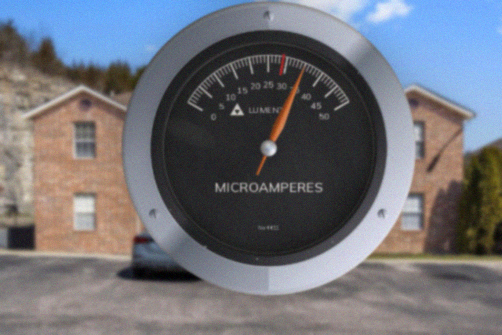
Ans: 35 µA
